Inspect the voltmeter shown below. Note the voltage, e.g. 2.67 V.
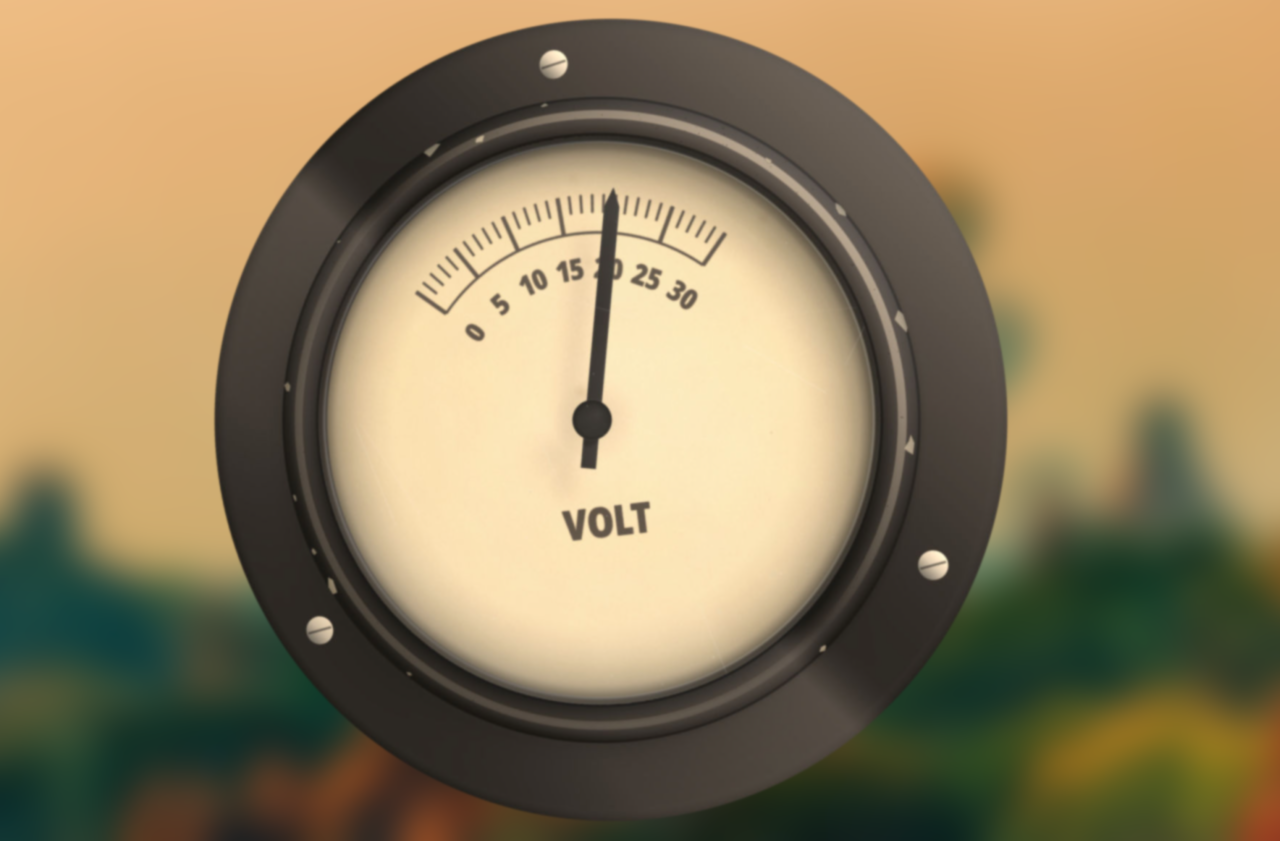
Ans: 20 V
